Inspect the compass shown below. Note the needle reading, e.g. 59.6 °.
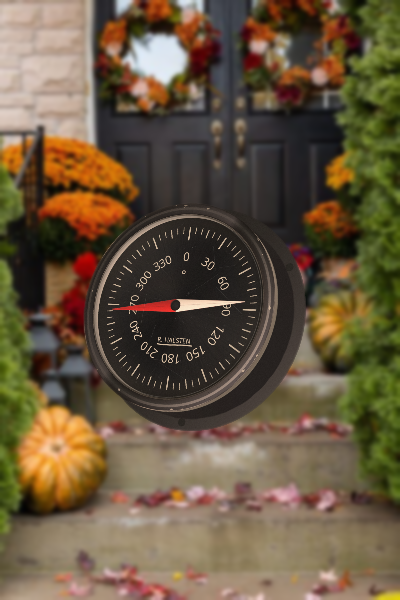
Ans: 265 °
